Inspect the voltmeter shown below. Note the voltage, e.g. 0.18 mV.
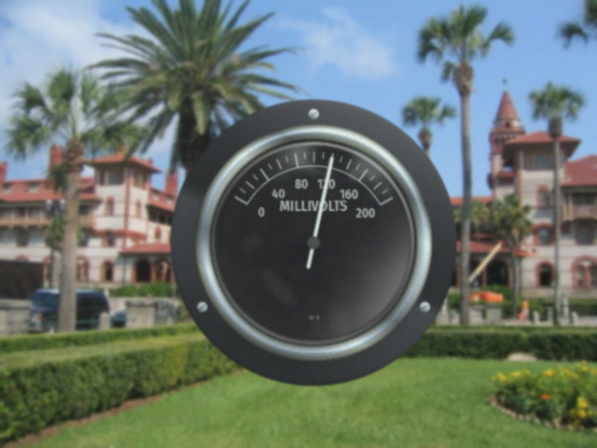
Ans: 120 mV
